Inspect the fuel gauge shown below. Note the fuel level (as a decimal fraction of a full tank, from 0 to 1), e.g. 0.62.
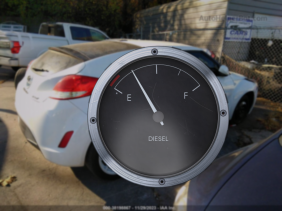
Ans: 0.25
